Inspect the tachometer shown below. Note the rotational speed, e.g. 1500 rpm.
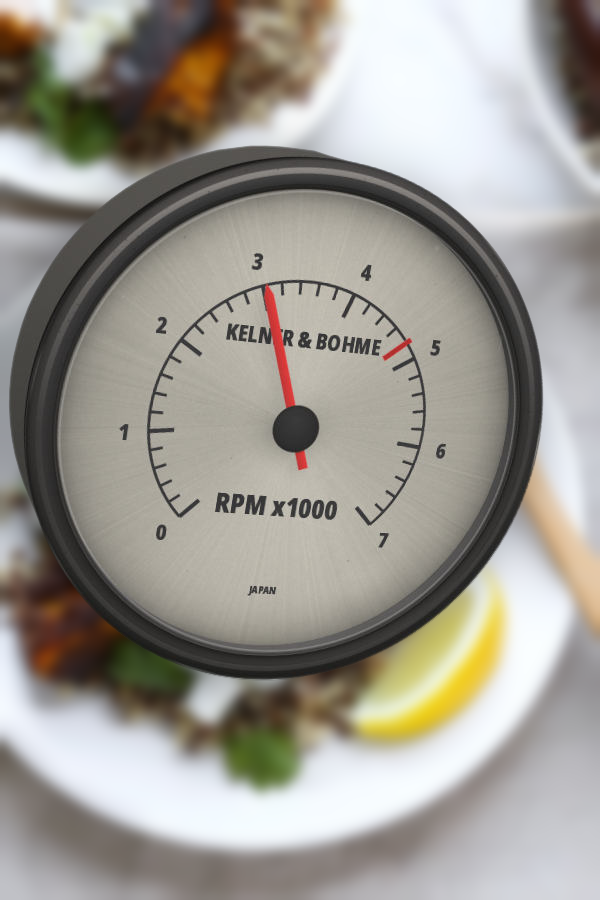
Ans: 3000 rpm
